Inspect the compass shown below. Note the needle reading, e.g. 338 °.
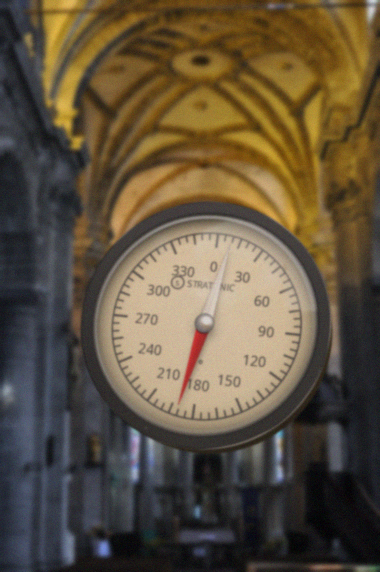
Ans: 190 °
